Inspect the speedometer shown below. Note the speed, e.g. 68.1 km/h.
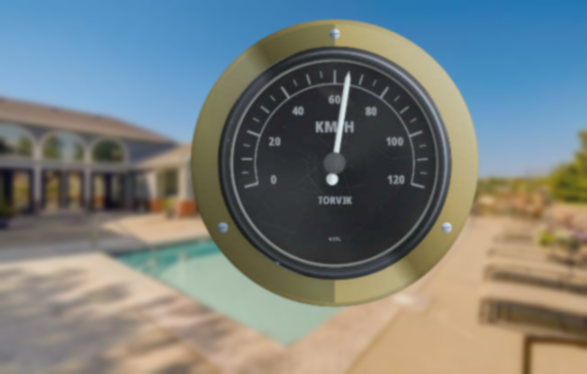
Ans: 65 km/h
